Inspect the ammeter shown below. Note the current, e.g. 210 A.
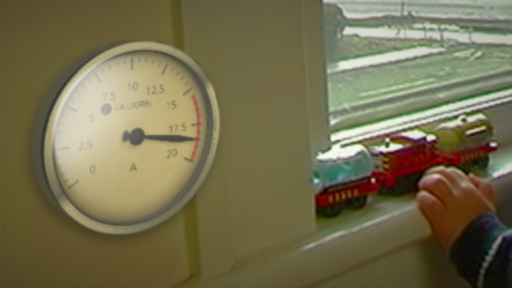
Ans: 18.5 A
